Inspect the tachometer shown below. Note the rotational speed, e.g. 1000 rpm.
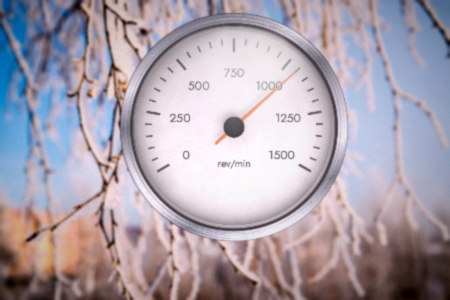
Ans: 1050 rpm
